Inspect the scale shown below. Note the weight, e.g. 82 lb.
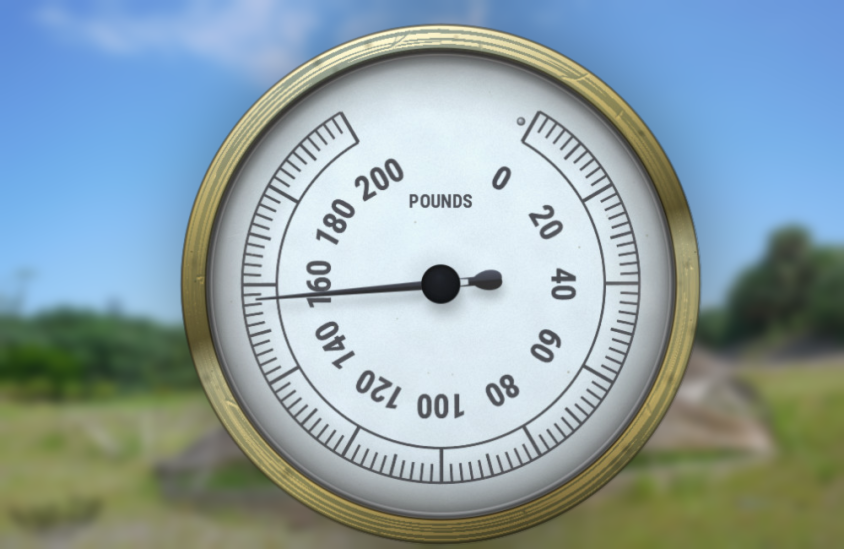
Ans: 157 lb
